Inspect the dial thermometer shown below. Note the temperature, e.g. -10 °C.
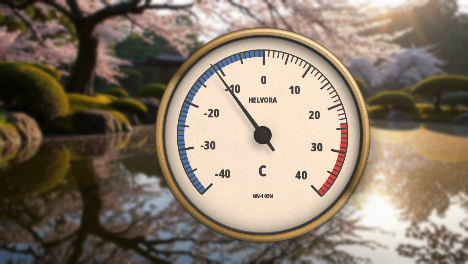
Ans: -11 °C
